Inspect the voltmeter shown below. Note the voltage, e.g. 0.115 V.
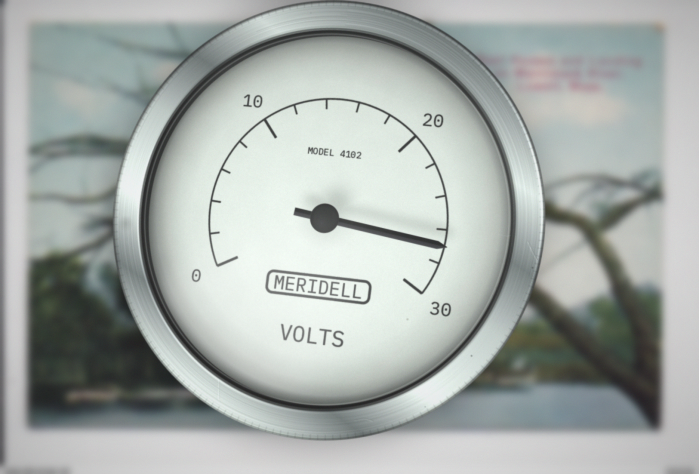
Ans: 27 V
